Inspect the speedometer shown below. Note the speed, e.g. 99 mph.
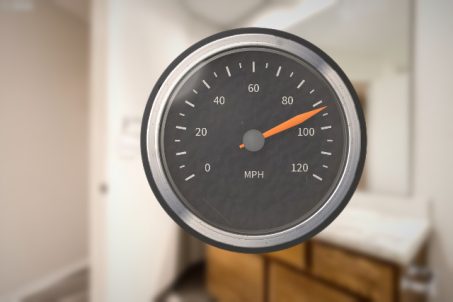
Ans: 92.5 mph
